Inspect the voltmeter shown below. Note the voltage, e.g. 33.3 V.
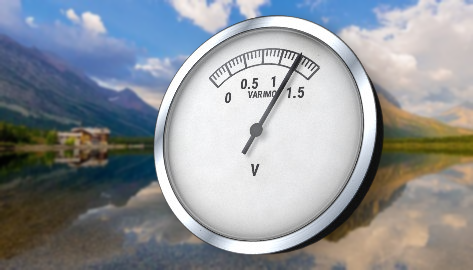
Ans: 1.25 V
